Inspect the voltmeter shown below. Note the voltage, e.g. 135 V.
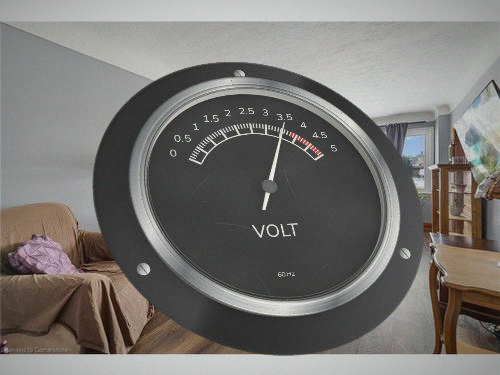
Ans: 3.5 V
